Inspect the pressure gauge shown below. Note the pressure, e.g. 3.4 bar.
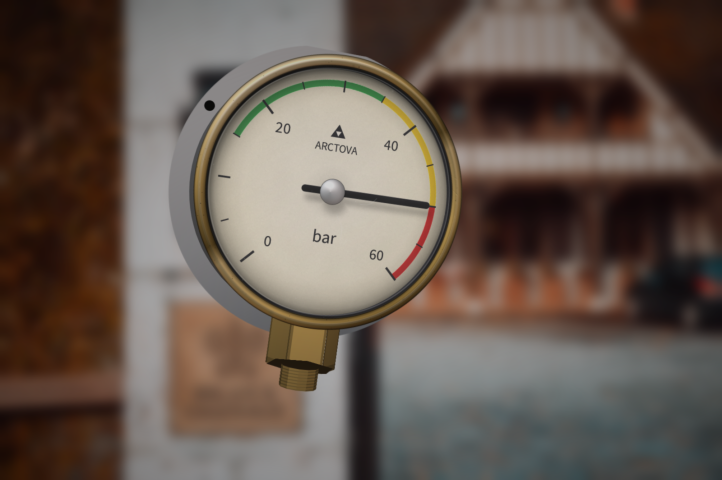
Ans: 50 bar
